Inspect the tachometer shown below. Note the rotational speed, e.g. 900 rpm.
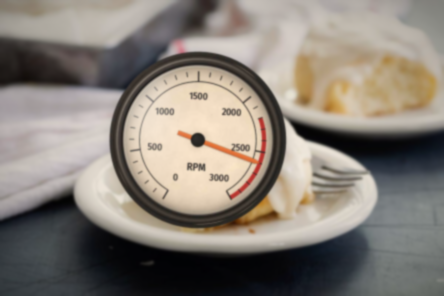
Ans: 2600 rpm
